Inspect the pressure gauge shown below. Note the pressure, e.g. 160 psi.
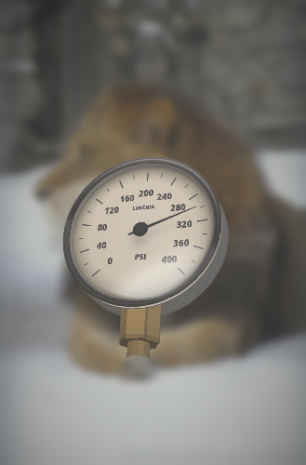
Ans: 300 psi
